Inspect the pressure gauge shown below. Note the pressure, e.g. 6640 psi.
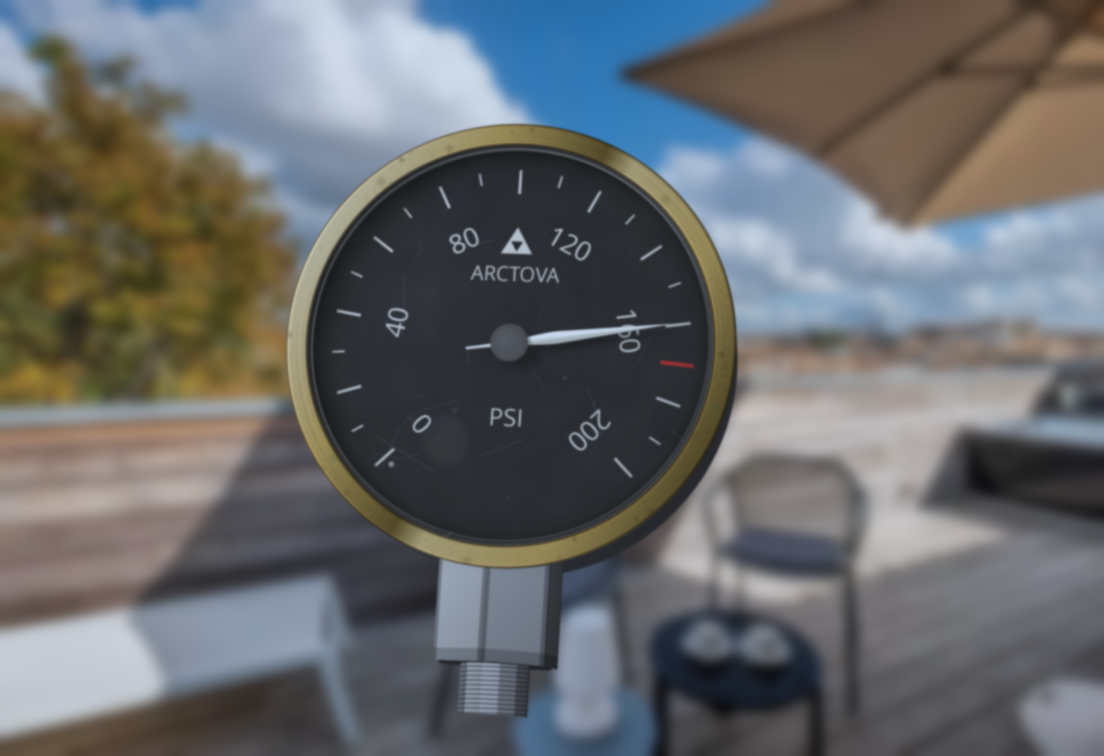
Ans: 160 psi
